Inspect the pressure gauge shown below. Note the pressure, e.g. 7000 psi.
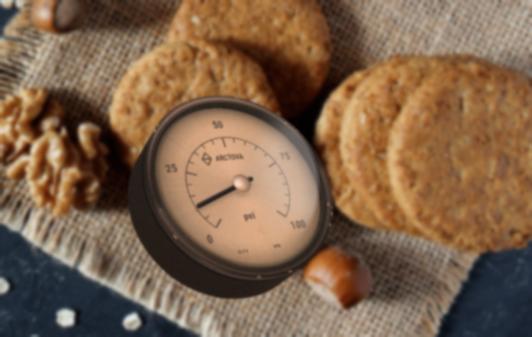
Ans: 10 psi
